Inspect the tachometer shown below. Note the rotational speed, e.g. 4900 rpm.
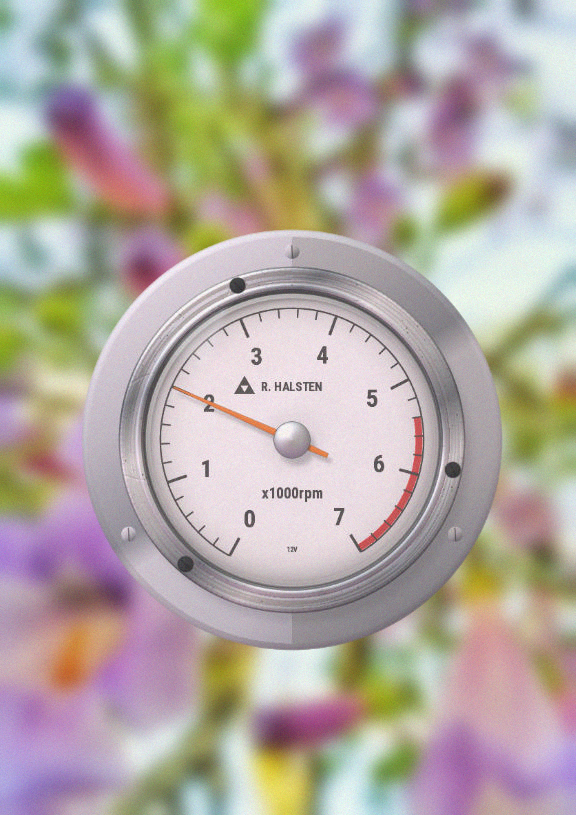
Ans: 2000 rpm
